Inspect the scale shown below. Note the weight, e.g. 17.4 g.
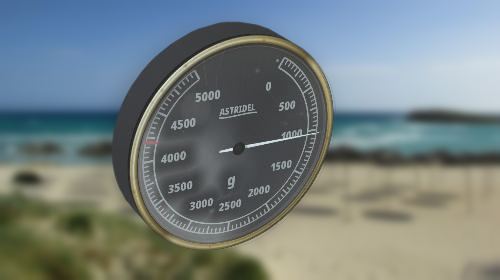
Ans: 1000 g
